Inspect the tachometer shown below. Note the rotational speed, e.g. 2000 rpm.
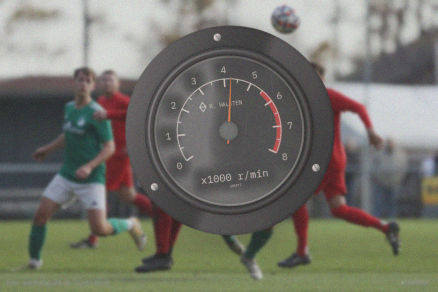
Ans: 4250 rpm
